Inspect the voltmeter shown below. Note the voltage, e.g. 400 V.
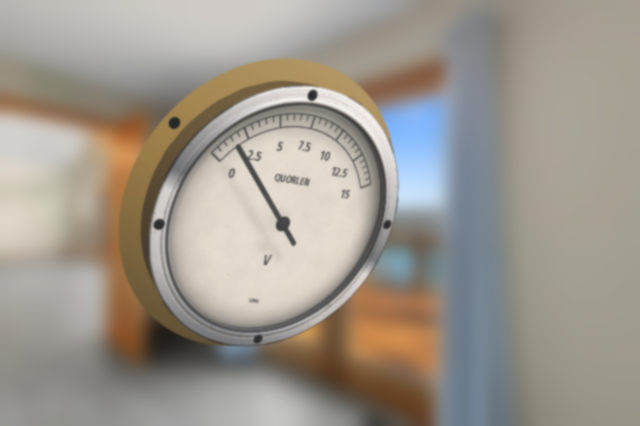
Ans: 1.5 V
